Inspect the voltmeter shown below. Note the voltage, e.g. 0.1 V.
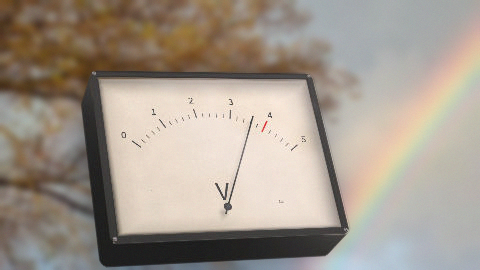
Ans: 3.6 V
